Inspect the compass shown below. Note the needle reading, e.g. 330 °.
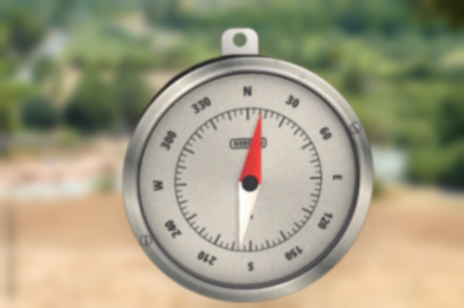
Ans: 10 °
